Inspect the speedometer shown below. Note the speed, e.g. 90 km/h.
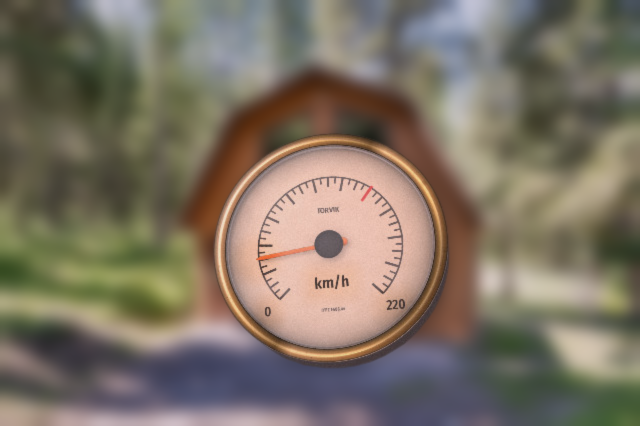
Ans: 30 km/h
